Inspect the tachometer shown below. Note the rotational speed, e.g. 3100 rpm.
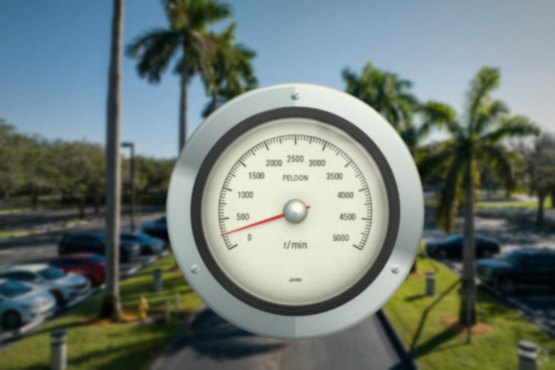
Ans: 250 rpm
